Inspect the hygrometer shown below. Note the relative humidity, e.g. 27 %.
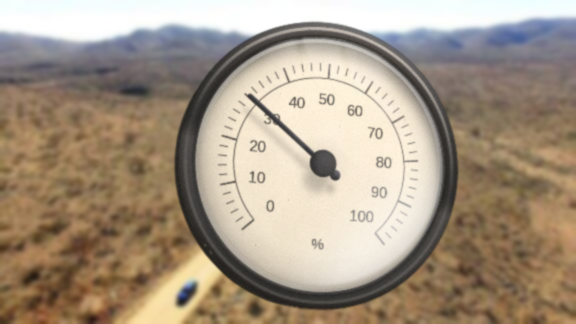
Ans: 30 %
